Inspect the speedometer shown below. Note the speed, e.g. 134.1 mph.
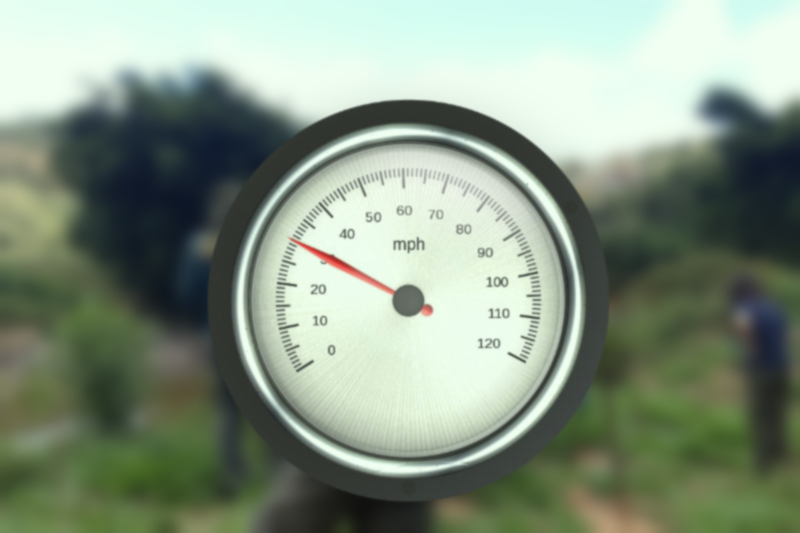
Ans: 30 mph
